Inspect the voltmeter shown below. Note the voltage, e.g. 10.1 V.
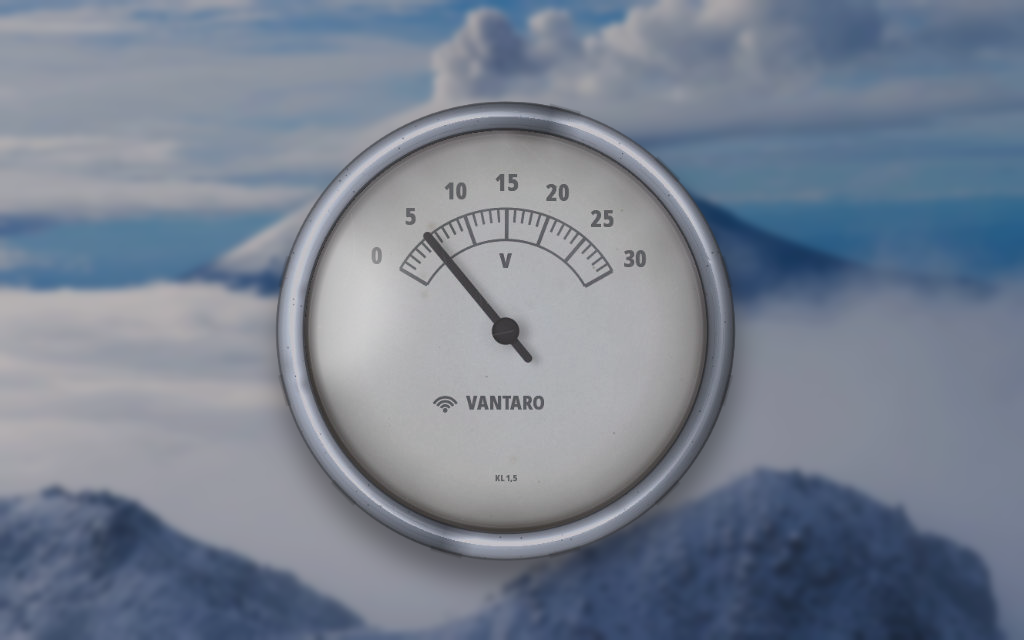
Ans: 5 V
